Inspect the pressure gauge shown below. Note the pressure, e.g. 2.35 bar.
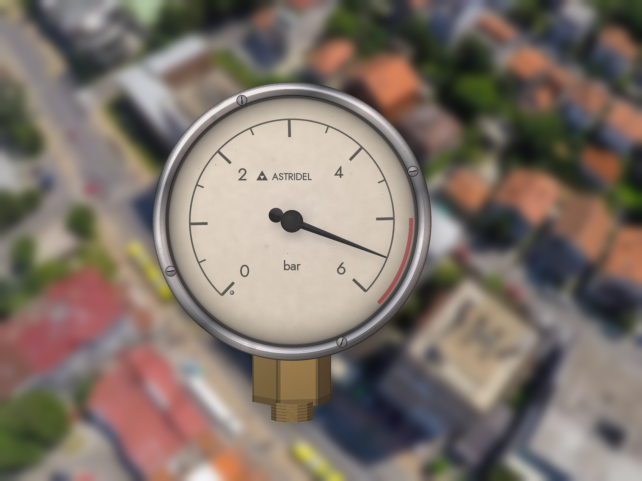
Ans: 5.5 bar
